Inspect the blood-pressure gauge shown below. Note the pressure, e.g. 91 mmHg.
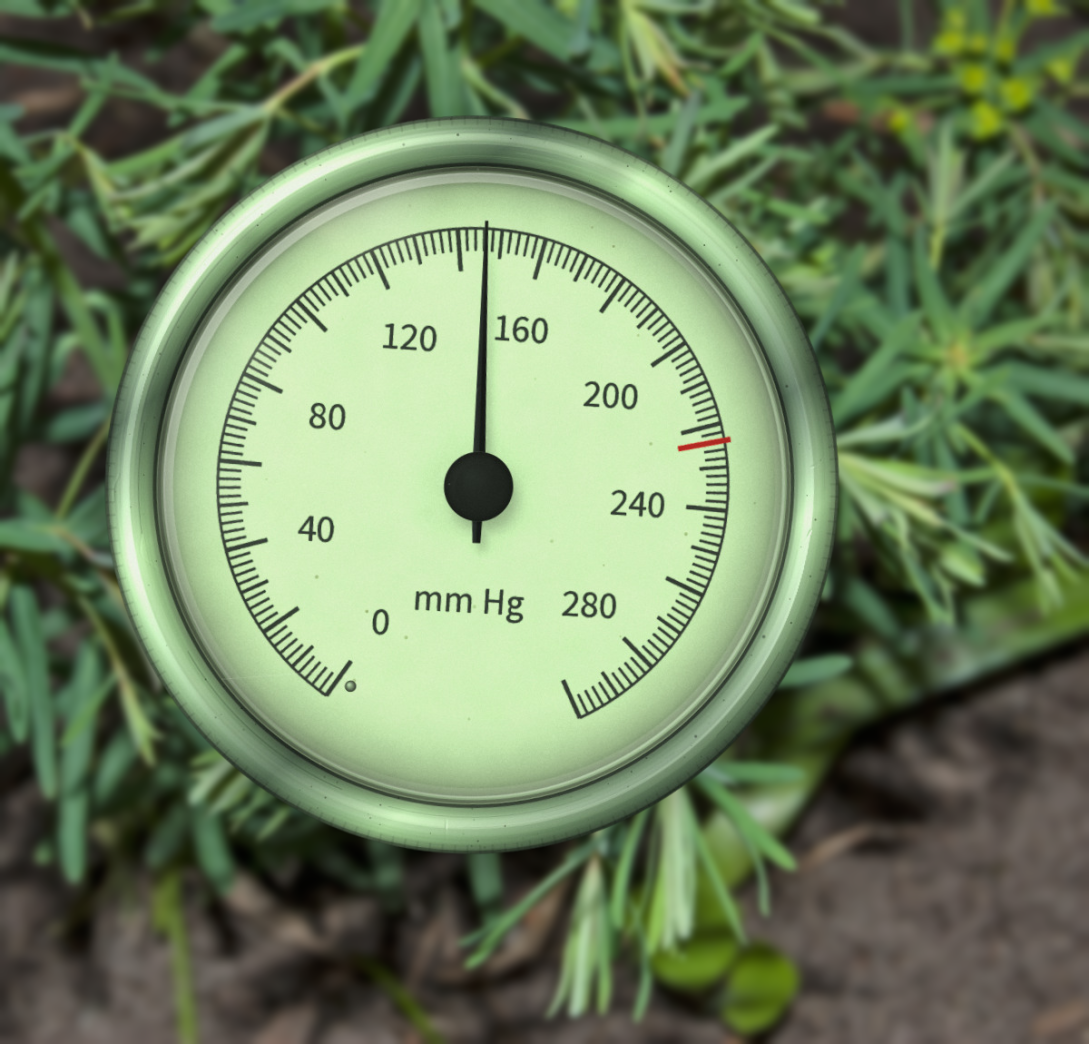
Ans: 146 mmHg
